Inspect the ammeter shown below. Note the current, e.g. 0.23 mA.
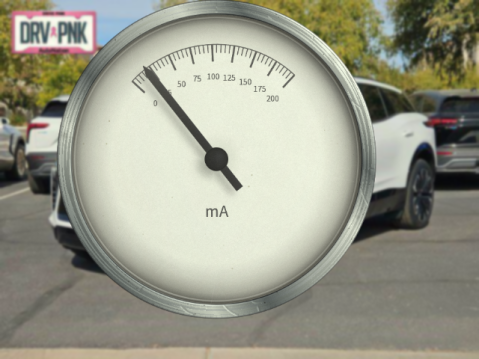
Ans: 20 mA
